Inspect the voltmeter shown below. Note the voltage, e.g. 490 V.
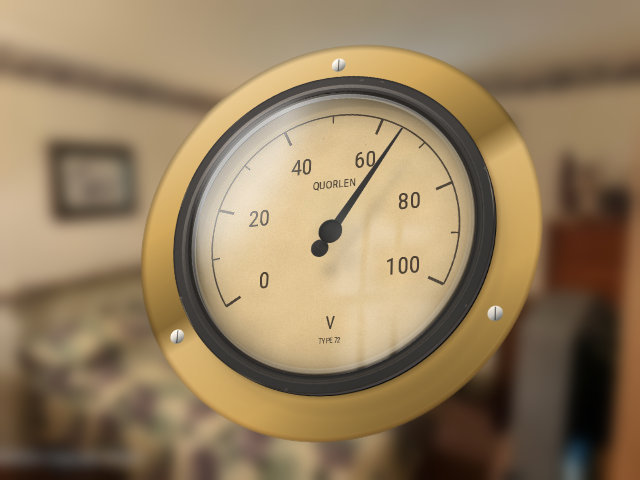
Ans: 65 V
